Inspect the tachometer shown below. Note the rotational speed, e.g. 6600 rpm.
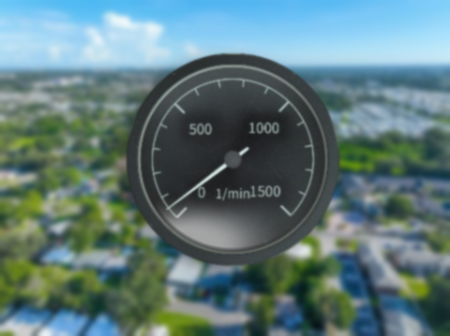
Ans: 50 rpm
